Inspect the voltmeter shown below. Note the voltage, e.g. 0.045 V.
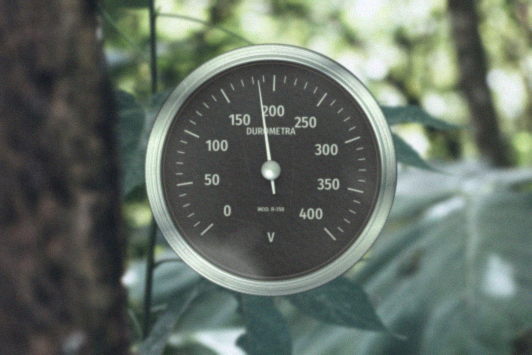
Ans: 185 V
